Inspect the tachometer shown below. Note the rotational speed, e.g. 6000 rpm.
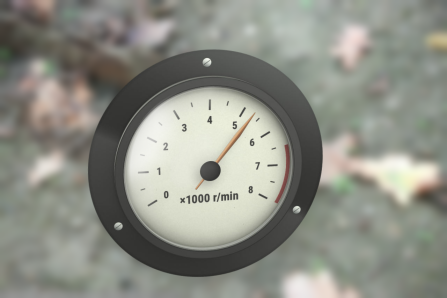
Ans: 5250 rpm
